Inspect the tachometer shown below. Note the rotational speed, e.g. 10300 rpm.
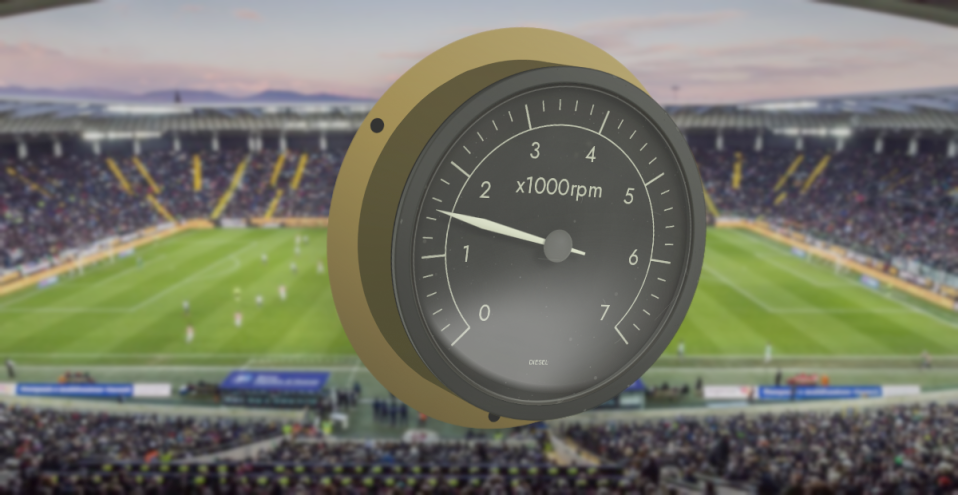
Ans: 1500 rpm
